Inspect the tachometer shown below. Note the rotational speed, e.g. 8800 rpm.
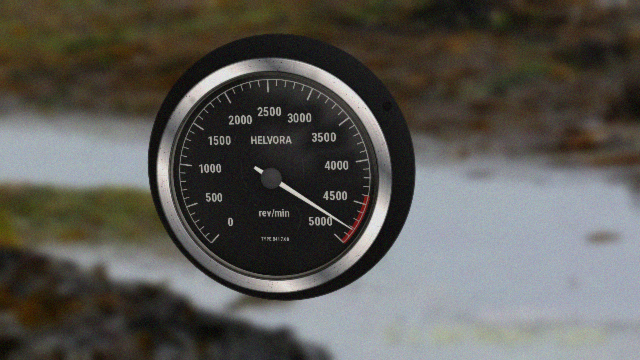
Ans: 4800 rpm
